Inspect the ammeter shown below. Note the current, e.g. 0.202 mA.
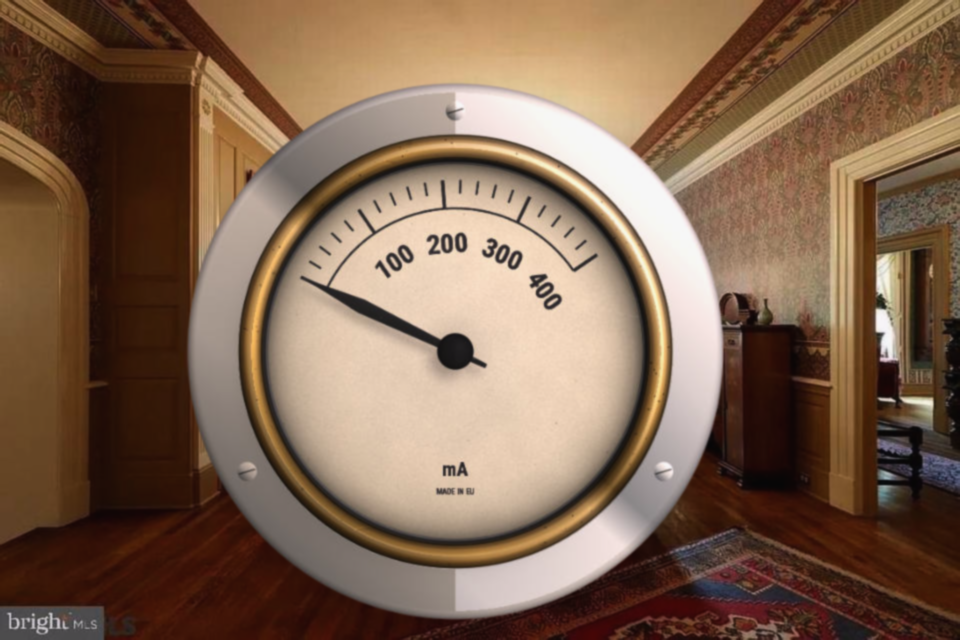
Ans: 0 mA
